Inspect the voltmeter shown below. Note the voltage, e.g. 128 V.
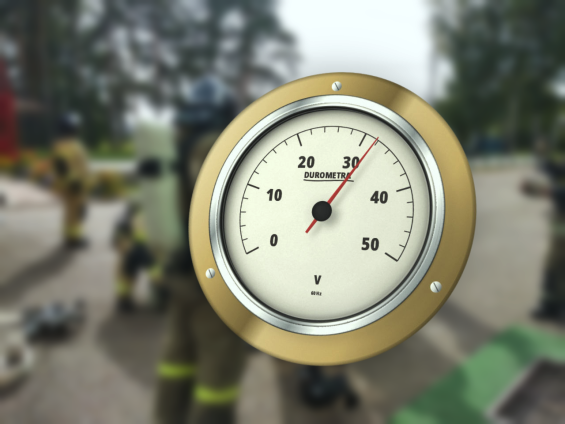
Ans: 32 V
